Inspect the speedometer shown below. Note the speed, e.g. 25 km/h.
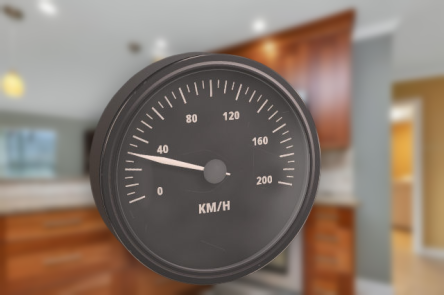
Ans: 30 km/h
